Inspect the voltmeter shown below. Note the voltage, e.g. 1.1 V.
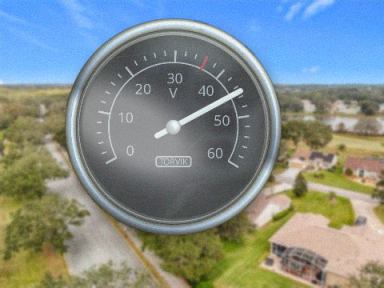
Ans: 45 V
